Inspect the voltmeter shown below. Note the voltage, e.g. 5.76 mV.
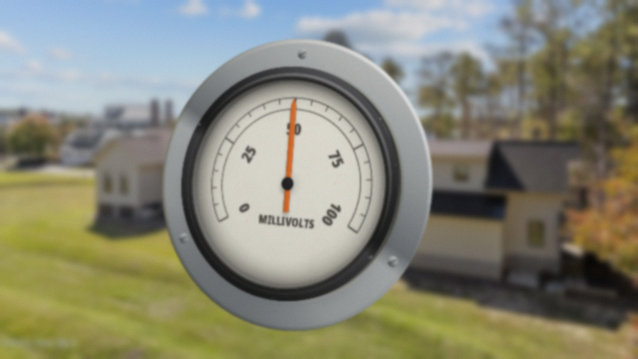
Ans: 50 mV
